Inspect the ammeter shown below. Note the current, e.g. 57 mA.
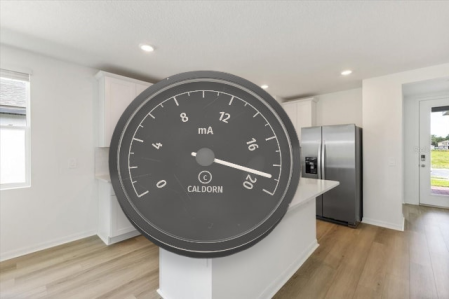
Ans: 19 mA
